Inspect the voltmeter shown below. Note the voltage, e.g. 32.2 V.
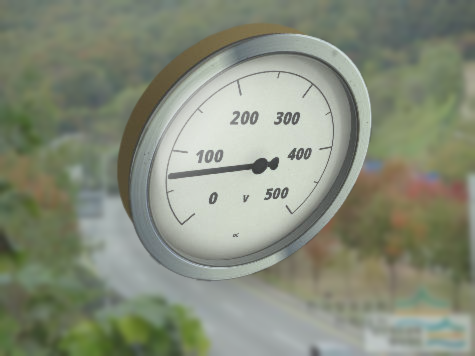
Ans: 75 V
